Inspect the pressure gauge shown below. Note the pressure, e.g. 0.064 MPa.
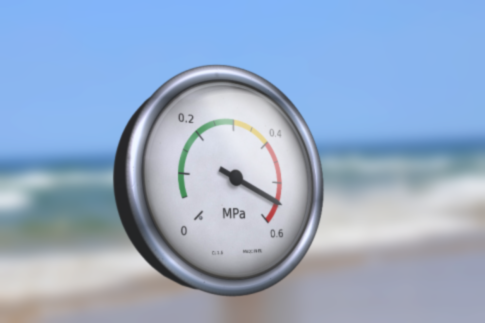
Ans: 0.55 MPa
